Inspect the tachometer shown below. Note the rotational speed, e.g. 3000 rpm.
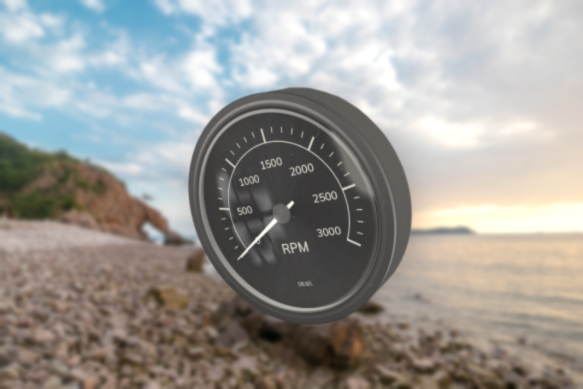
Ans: 0 rpm
